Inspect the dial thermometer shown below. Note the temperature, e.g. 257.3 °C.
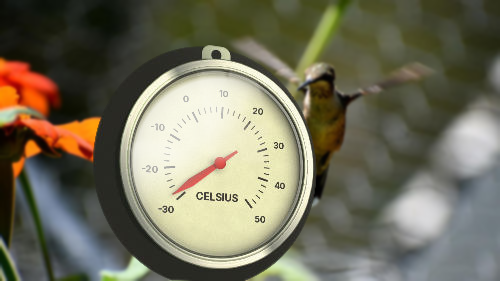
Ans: -28 °C
